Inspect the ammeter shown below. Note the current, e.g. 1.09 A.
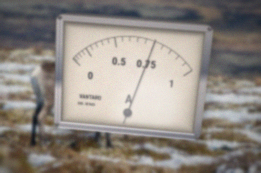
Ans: 0.75 A
